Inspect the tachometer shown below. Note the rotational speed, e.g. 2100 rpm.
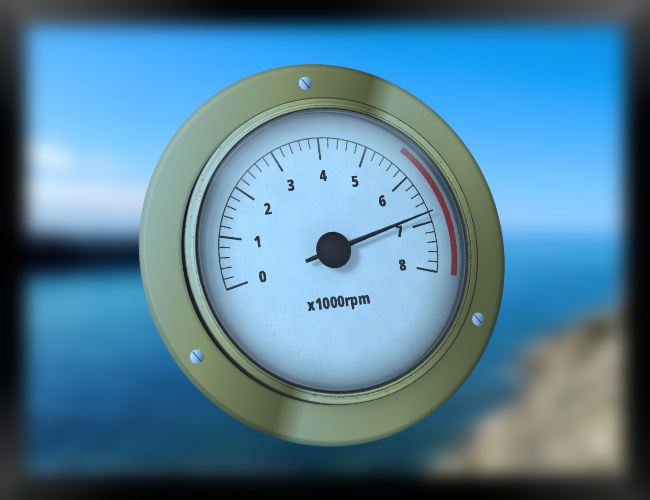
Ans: 6800 rpm
